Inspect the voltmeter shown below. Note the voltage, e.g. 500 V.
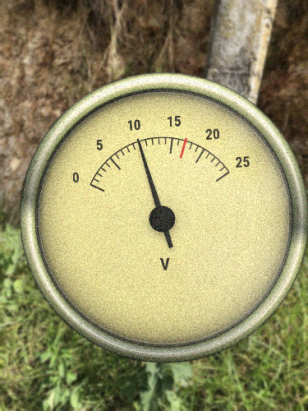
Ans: 10 V
